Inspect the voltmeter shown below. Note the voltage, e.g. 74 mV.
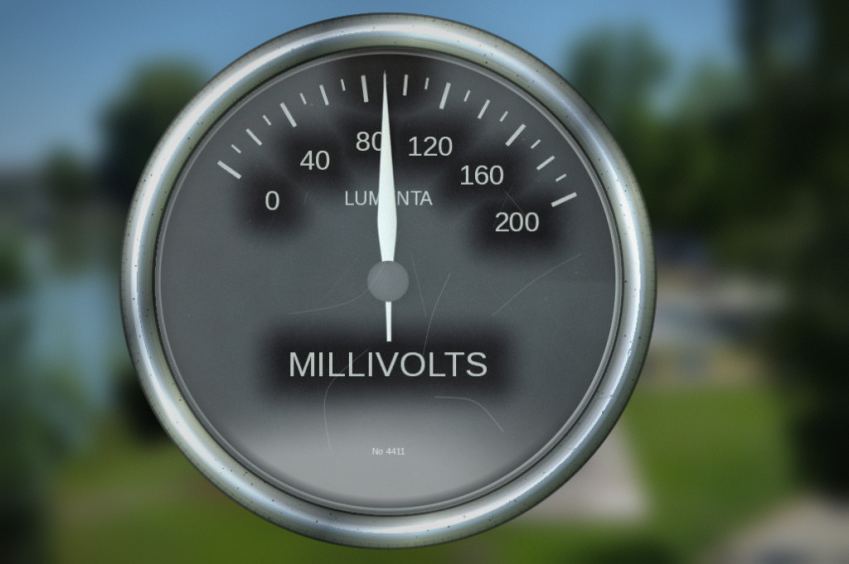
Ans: 90 mV
